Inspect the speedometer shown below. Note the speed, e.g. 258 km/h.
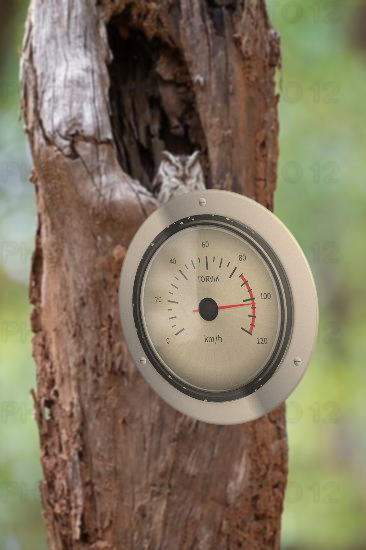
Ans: 102.5 km/h
